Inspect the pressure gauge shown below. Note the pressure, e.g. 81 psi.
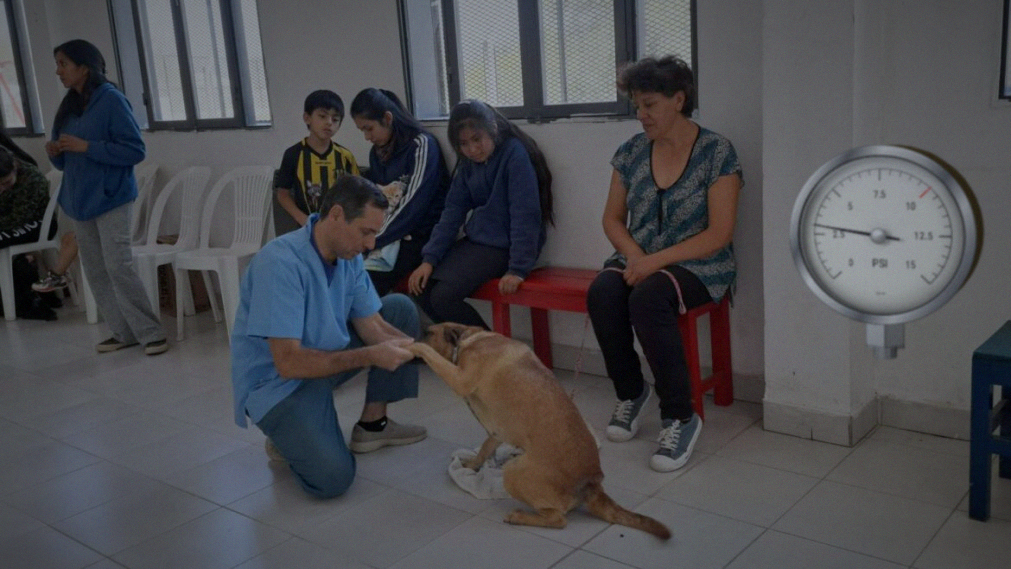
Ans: 3 psi
